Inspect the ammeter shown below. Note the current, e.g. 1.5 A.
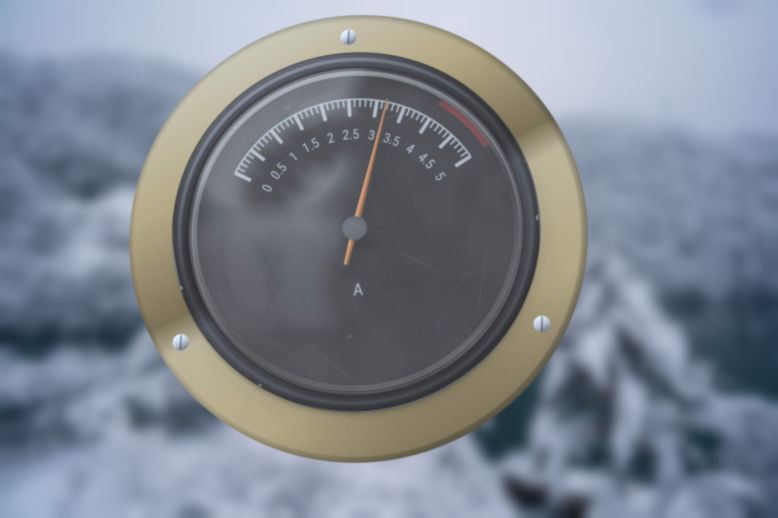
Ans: 3.2 A
